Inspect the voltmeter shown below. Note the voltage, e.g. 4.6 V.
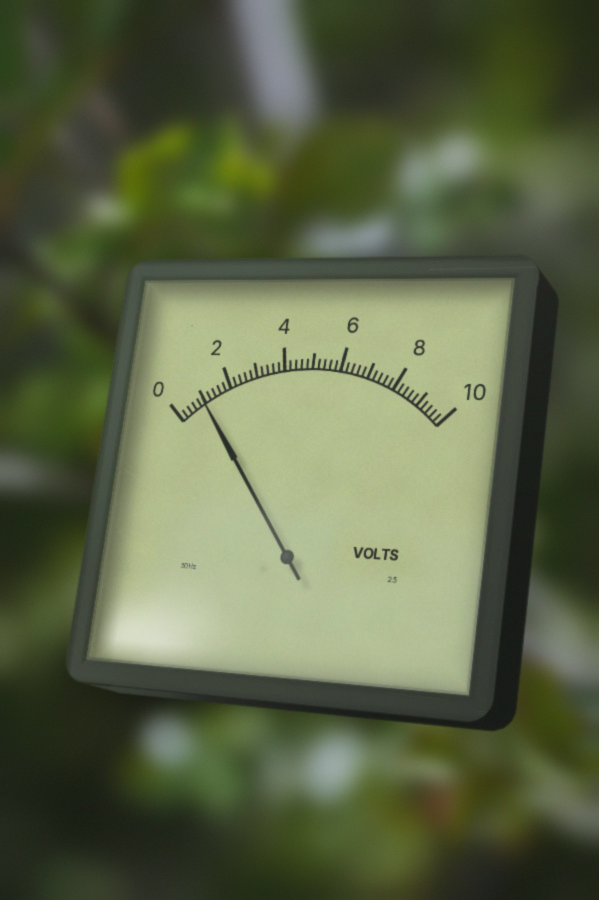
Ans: 1 V
